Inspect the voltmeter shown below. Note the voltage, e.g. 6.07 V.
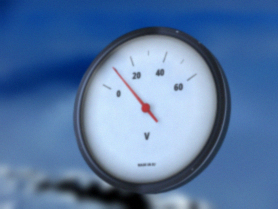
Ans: 10 V
